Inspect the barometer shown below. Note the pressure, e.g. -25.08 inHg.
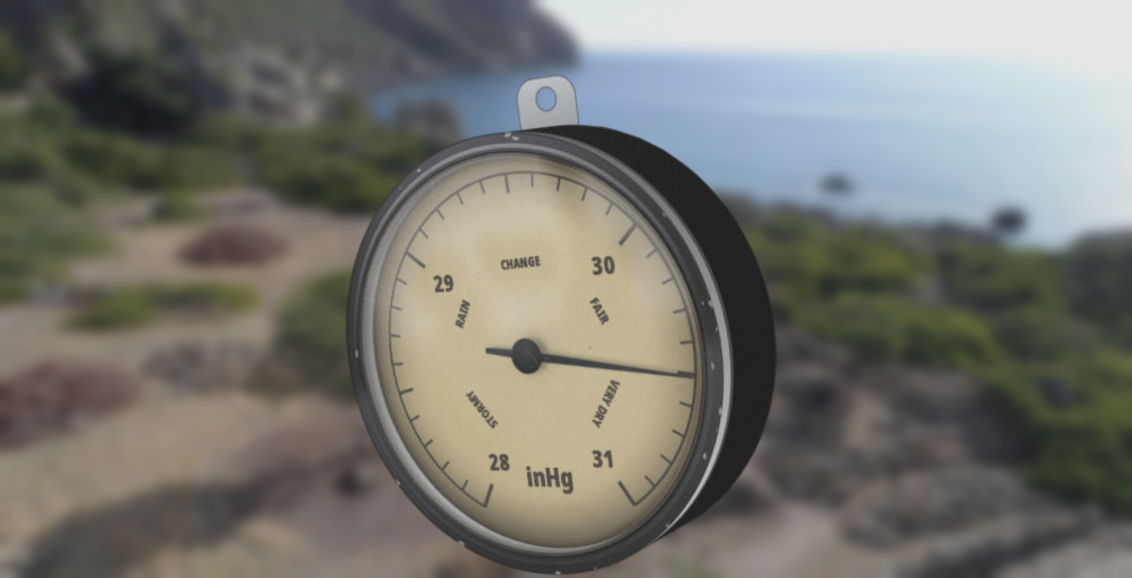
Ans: 30.5 inHg
